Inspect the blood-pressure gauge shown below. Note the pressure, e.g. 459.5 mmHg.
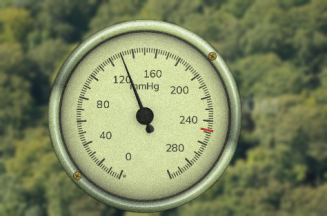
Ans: 130 mmHg
